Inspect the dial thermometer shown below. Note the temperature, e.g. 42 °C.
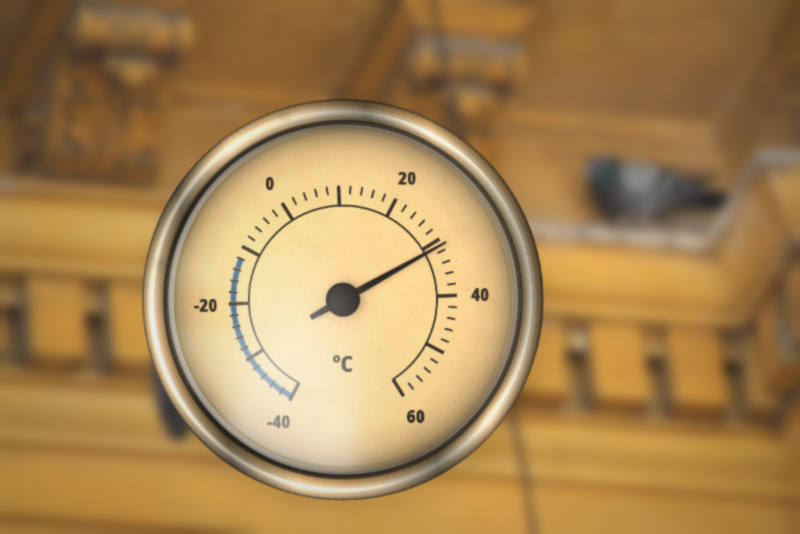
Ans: 31 °C
